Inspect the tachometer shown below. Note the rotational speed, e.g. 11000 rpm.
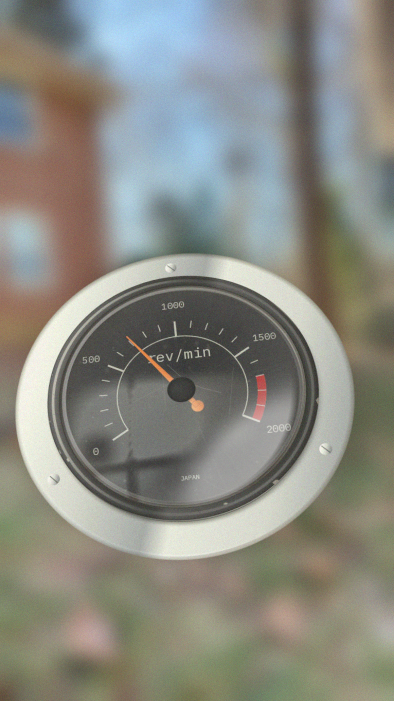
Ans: 700 rpm
